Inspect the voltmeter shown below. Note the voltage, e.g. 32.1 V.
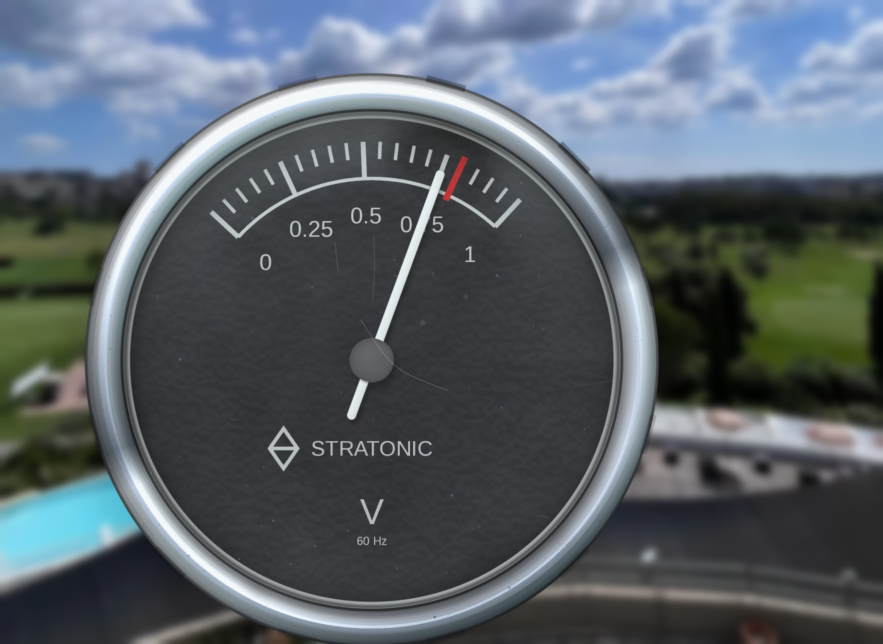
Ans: 0.75 V
